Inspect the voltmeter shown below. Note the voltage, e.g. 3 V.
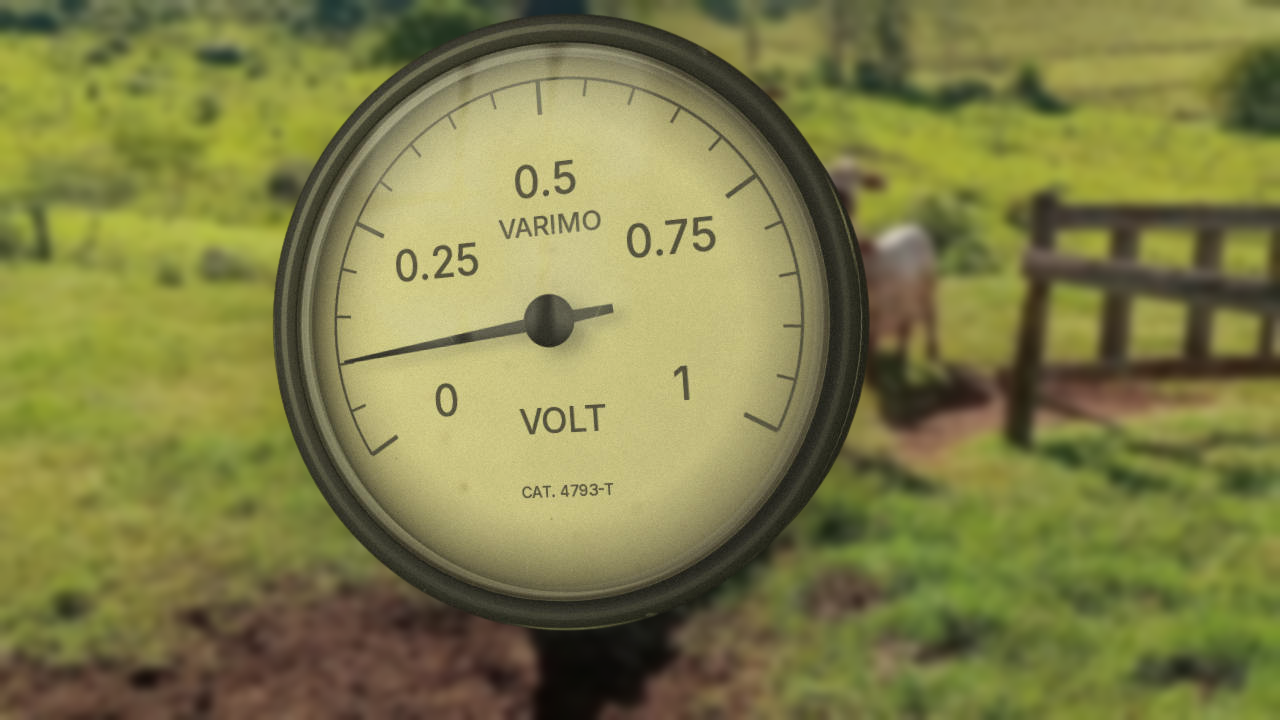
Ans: 0.1 V
